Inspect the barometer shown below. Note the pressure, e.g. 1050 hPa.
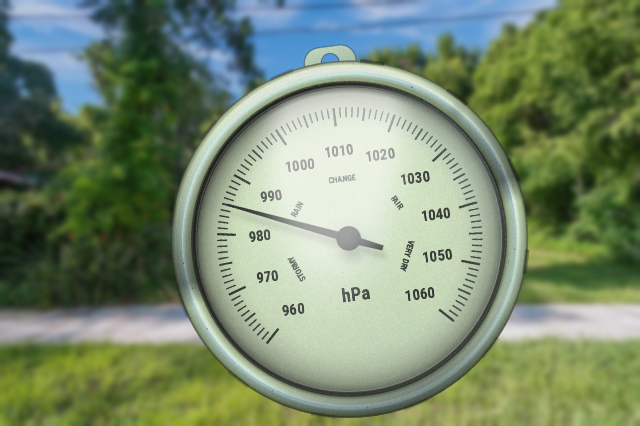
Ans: 985 hPa
